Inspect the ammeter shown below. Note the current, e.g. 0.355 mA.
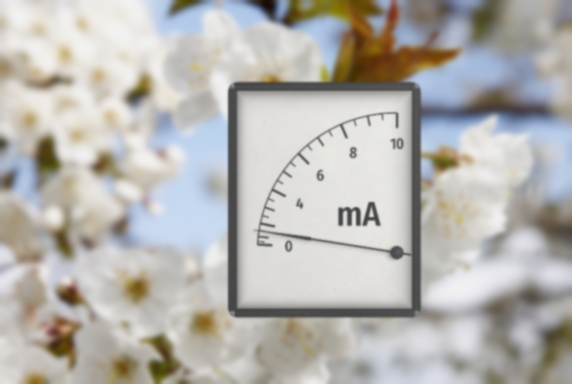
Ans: 1.5 mA
